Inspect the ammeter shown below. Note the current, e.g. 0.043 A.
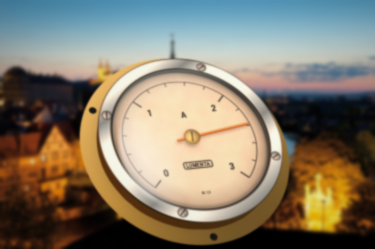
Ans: 2.4 A
